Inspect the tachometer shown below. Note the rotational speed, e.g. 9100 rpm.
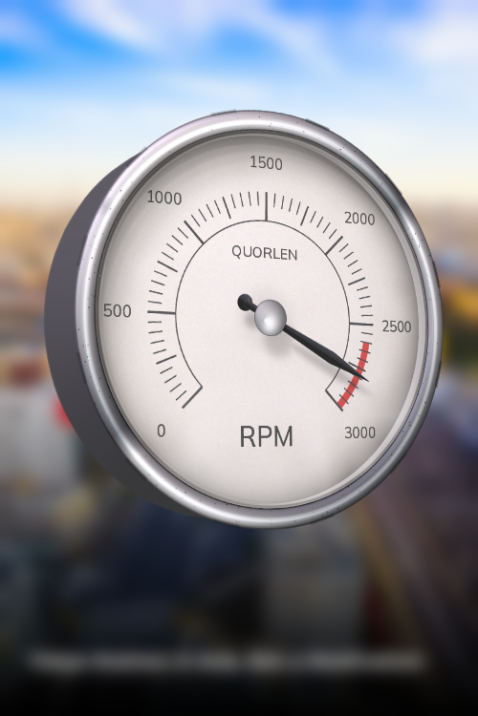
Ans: 2800 rpm
